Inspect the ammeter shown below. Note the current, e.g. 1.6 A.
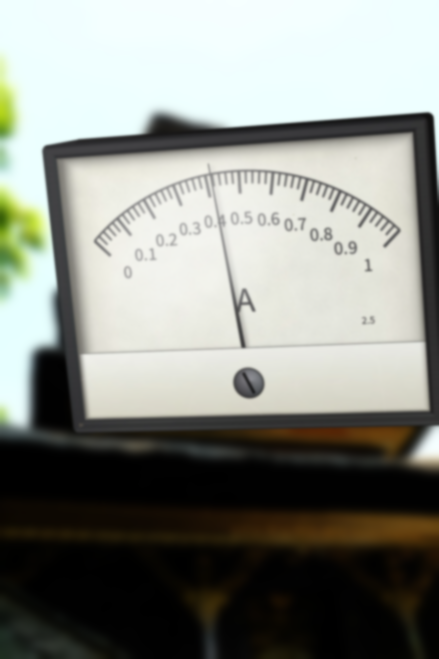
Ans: 0.42 A
